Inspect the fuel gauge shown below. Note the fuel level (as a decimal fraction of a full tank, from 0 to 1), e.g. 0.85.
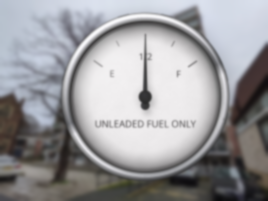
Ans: 0.5
